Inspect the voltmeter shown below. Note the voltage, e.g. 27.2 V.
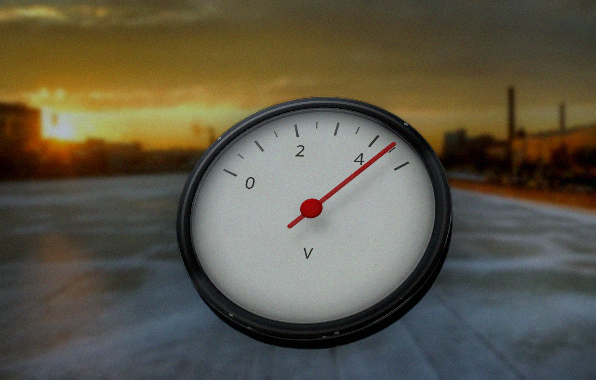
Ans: 4.5 V
